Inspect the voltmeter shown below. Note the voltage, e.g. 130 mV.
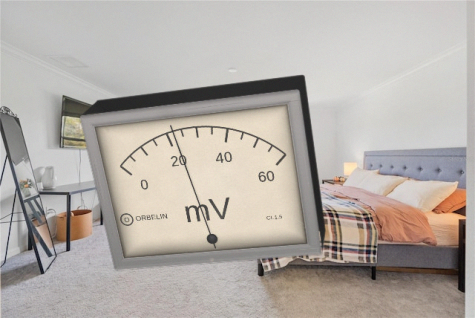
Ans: 22.5 mV
